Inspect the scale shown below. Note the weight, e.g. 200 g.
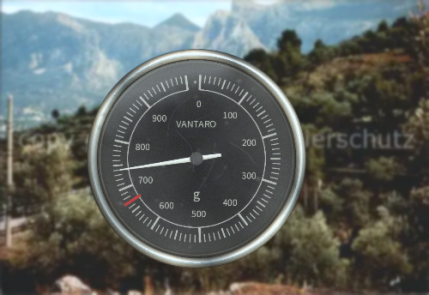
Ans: 740 g
